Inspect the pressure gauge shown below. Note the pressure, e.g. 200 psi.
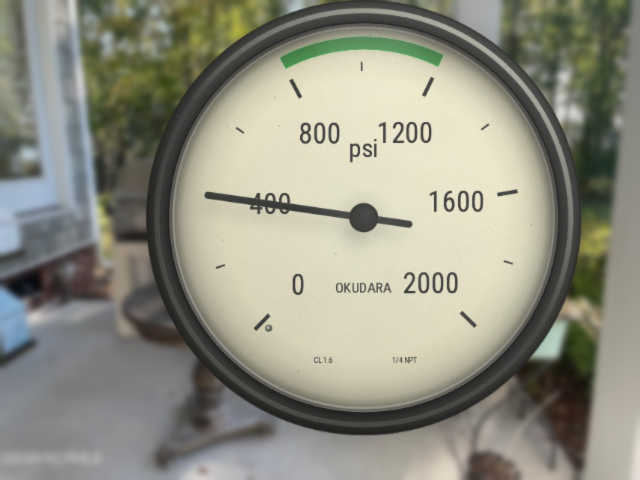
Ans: 400 psi
